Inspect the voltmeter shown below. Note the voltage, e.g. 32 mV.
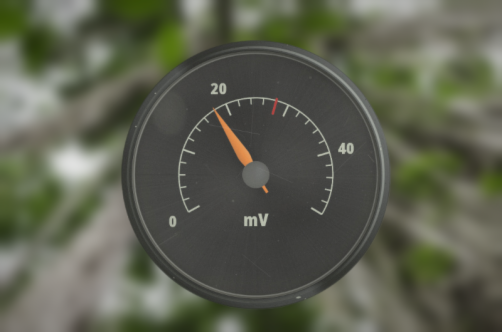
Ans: 18 mV
